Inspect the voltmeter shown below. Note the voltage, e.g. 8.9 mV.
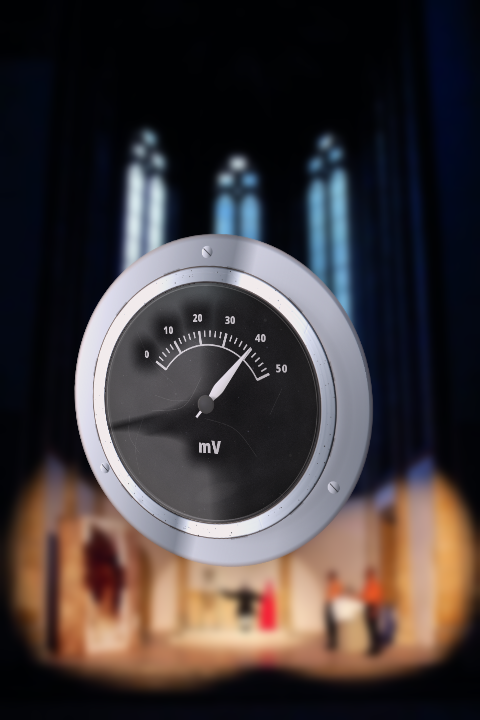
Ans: 40 mV
